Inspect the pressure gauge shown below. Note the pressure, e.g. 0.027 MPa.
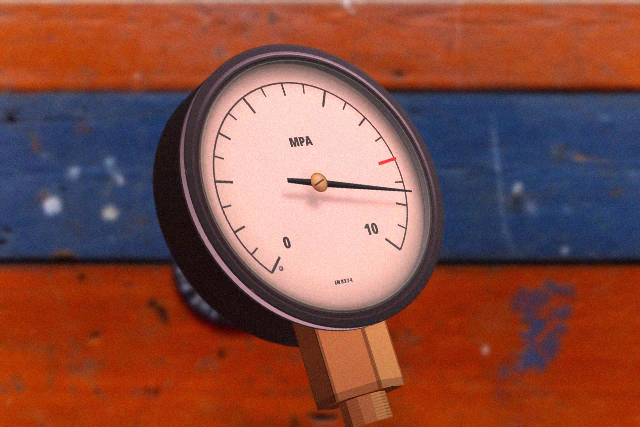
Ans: 8.75 MPa
